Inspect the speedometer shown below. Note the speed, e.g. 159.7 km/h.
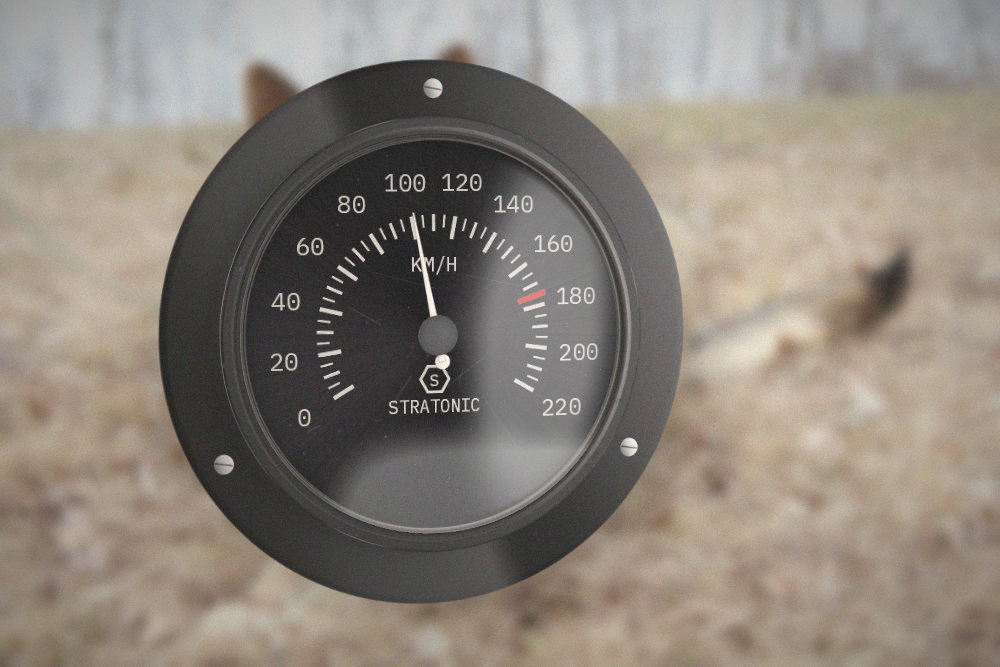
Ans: 100 km/h
